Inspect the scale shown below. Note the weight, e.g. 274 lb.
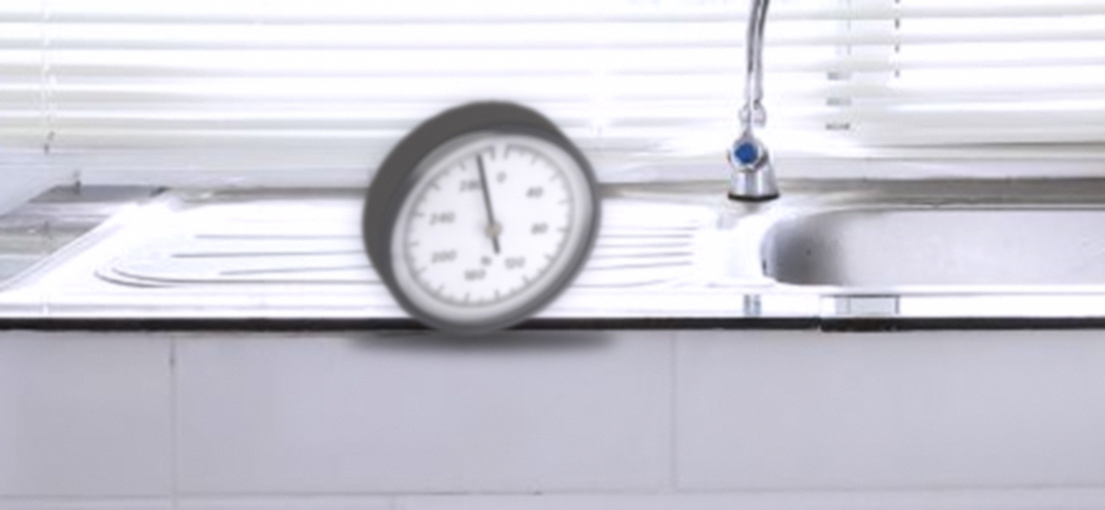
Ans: 290 lb
